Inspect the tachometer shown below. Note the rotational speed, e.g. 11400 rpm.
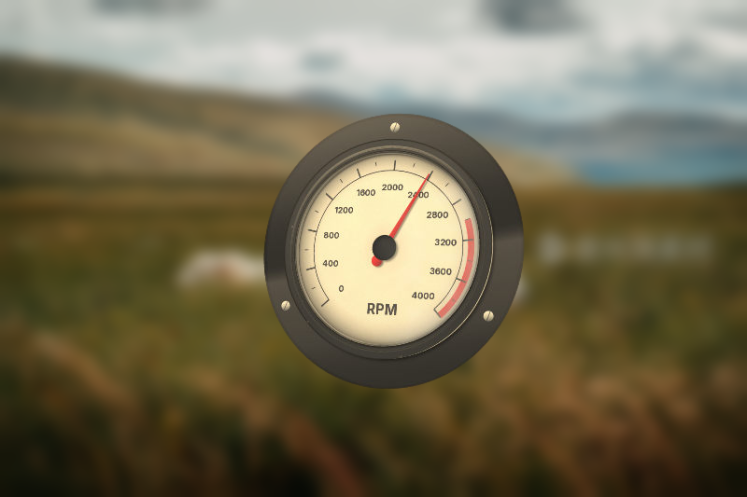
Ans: 2400 rpm
